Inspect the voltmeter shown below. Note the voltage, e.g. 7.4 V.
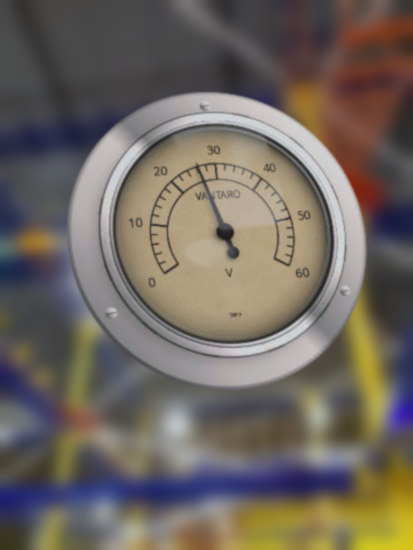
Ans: 26 V
